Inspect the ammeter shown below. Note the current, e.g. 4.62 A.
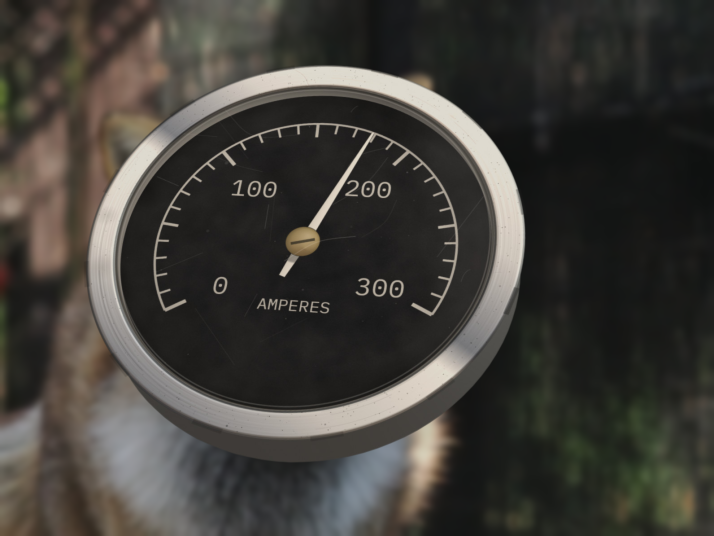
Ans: 180 A
